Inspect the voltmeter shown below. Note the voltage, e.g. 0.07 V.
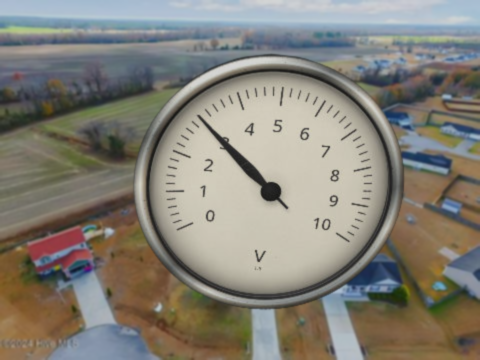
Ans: 3 V
